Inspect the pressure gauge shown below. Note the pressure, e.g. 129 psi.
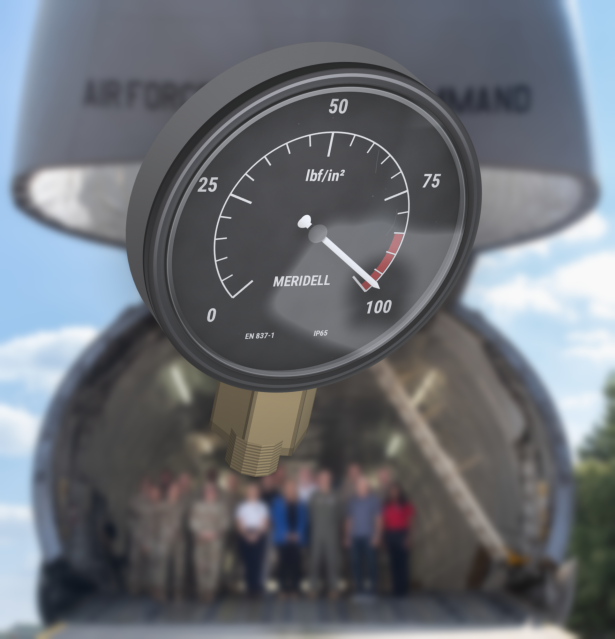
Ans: 97.5 psi
